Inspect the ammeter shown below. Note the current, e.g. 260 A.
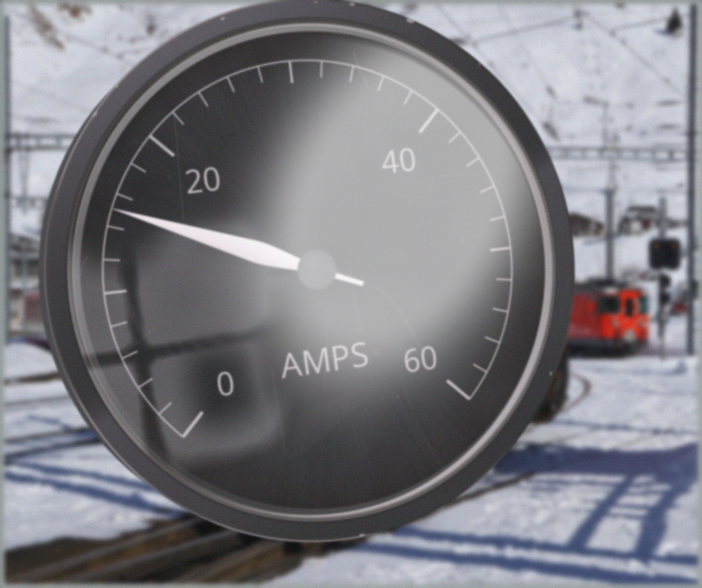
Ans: 15 A
